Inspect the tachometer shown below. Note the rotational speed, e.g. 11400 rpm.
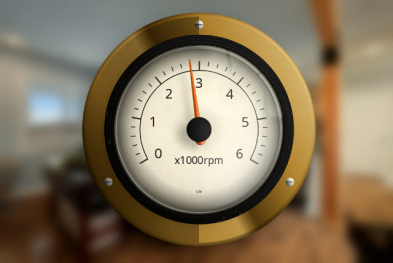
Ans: 2800 rpm
